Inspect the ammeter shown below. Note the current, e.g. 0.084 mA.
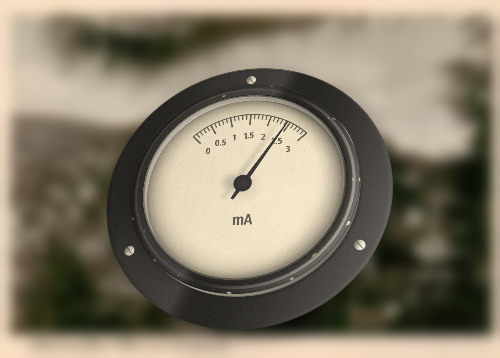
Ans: 2.5 mA
